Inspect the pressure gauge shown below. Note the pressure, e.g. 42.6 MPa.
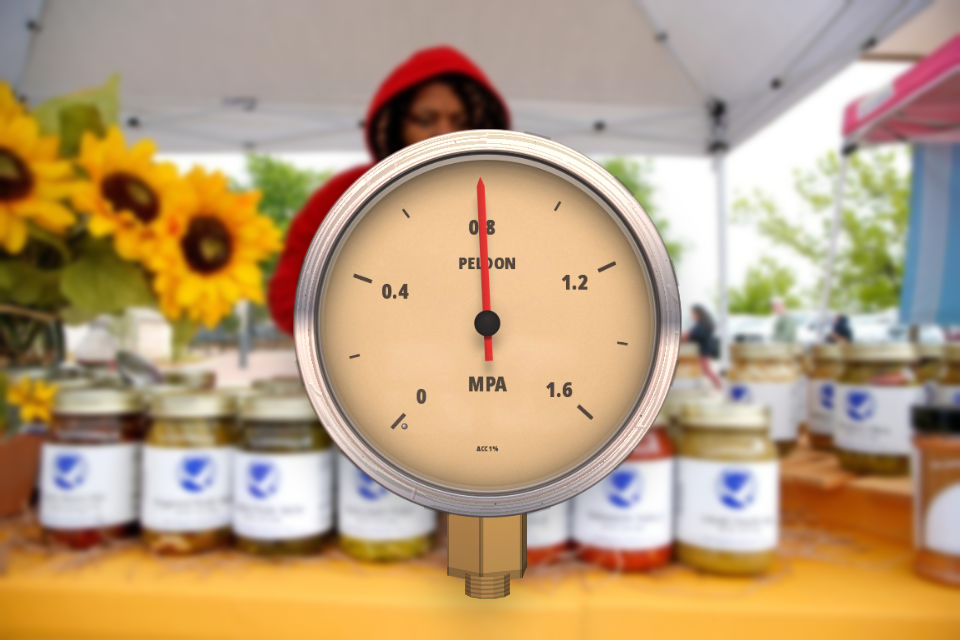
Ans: 0.8 MPa
